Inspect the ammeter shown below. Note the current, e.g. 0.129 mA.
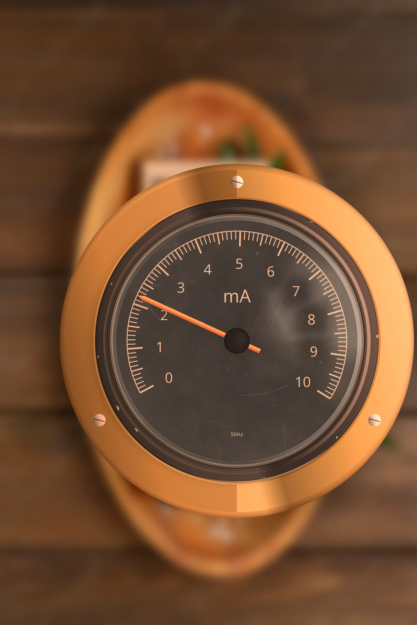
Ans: 2.2 mA
